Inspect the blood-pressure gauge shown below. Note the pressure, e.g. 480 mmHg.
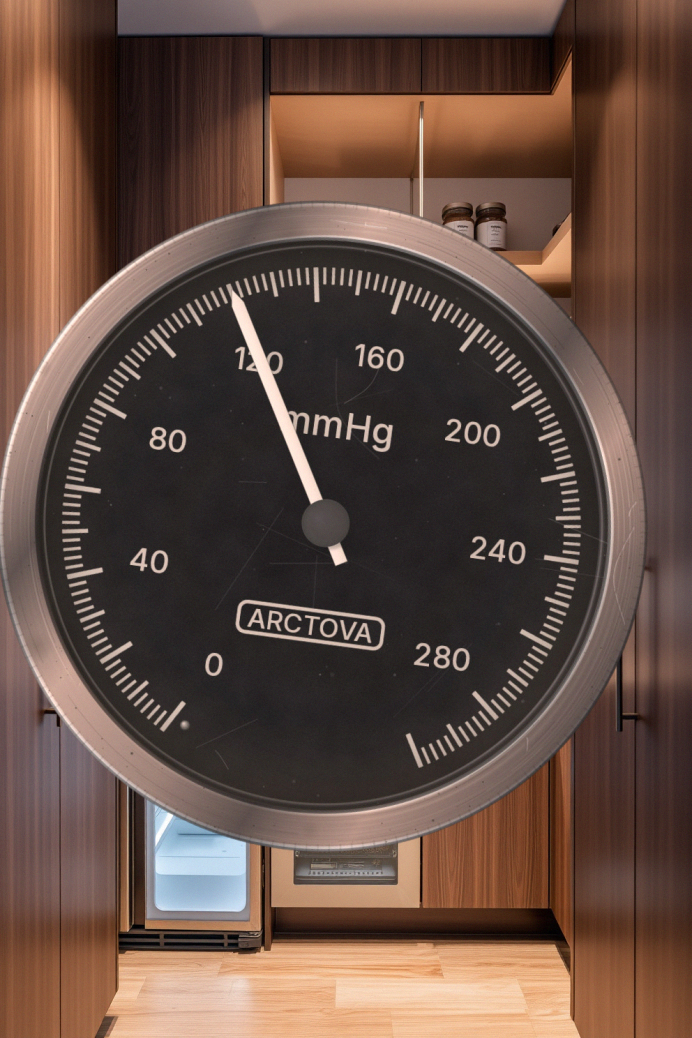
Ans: 120 mmHg
